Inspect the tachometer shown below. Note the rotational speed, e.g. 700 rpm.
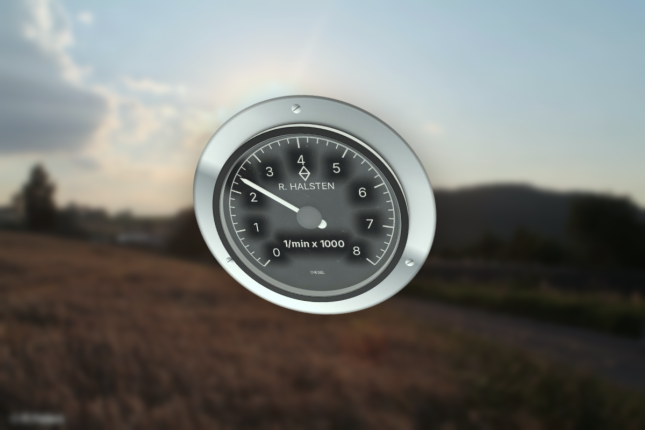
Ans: 2400 rpm
